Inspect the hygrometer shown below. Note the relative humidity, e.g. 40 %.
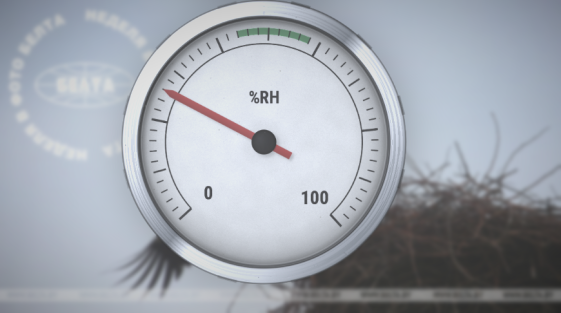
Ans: 26 %
